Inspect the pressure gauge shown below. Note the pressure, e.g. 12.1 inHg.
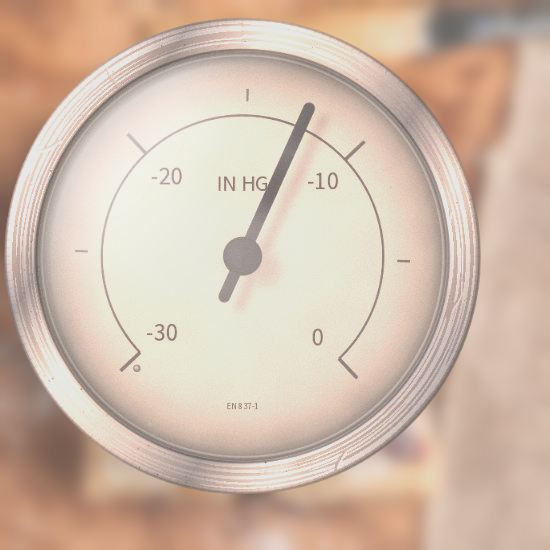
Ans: -12.5 inHg
